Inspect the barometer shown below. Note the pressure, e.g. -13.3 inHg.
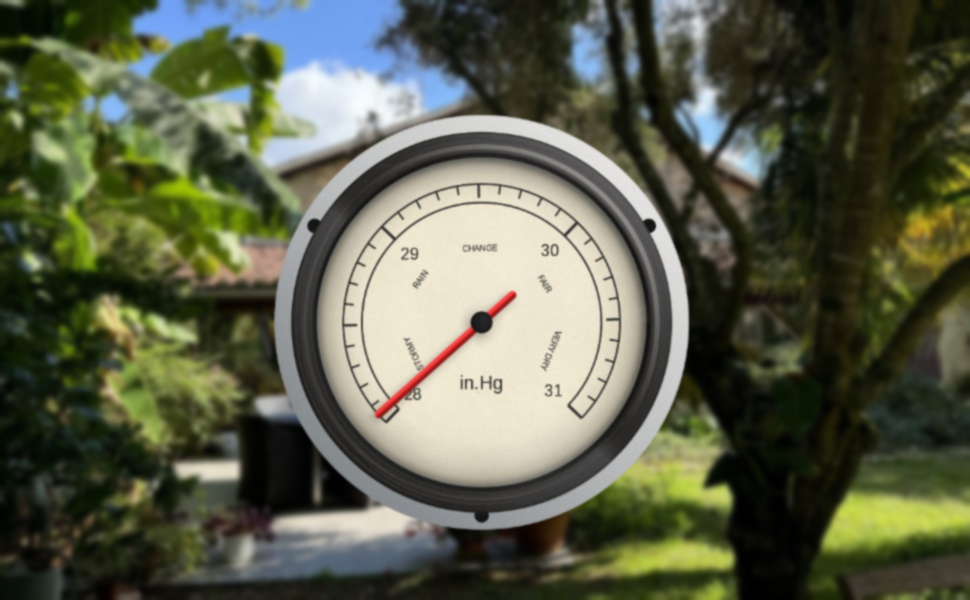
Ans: 28.05 inHg
